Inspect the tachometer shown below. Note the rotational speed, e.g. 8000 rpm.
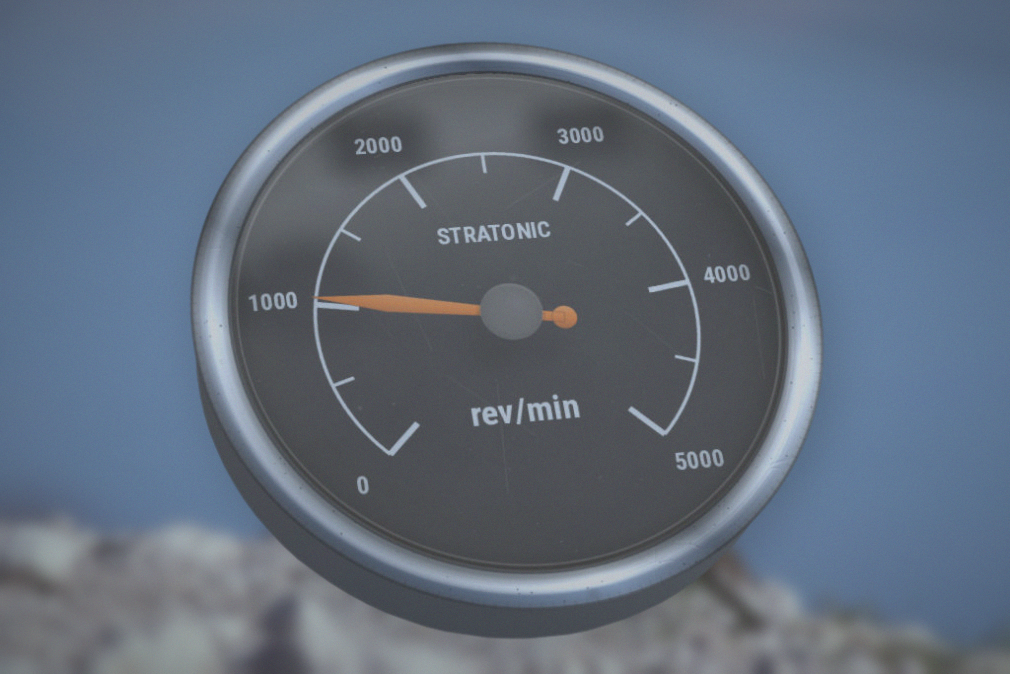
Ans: 1000 rpm
